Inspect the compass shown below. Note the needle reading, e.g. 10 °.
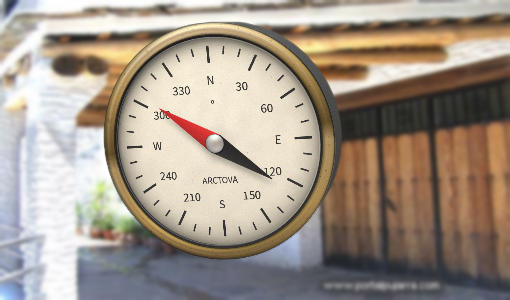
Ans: 305 °
